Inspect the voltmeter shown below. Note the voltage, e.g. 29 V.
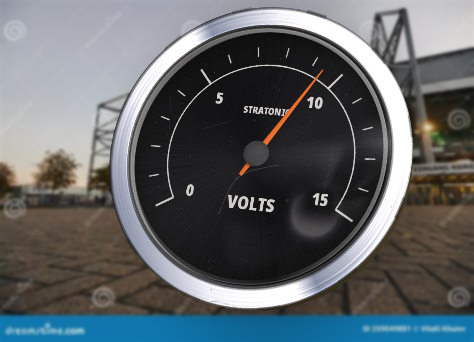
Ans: 9.5 V
